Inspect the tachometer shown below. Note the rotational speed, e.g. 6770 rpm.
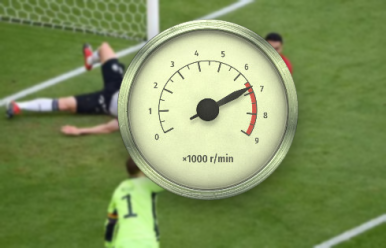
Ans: 6750 rpm
